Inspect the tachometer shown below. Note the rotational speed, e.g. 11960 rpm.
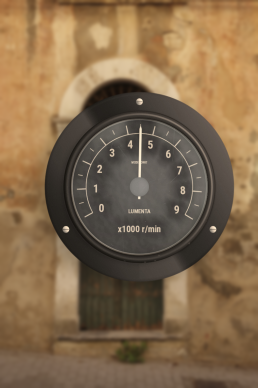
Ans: 4500 rpm
